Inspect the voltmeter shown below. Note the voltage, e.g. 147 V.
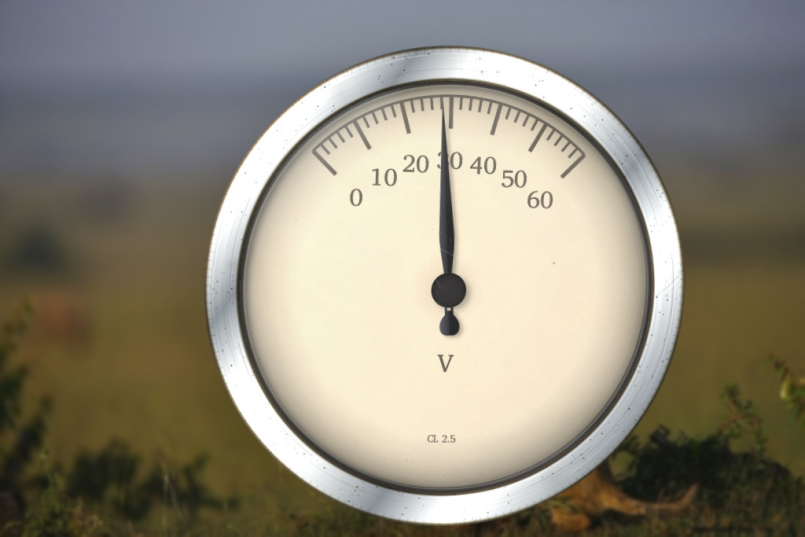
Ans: 28 V
